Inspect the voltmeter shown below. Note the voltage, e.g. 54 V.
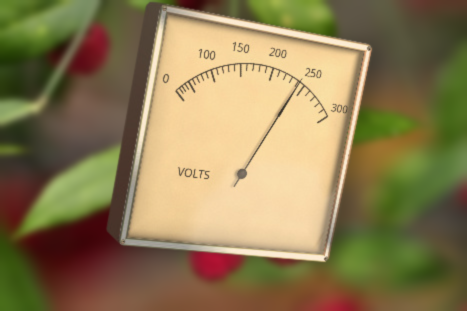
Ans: 240 V
